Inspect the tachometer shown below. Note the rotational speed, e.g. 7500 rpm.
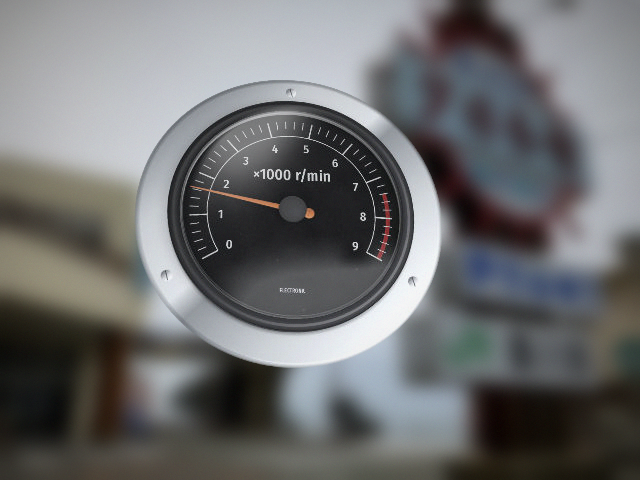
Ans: 1600 rpm
